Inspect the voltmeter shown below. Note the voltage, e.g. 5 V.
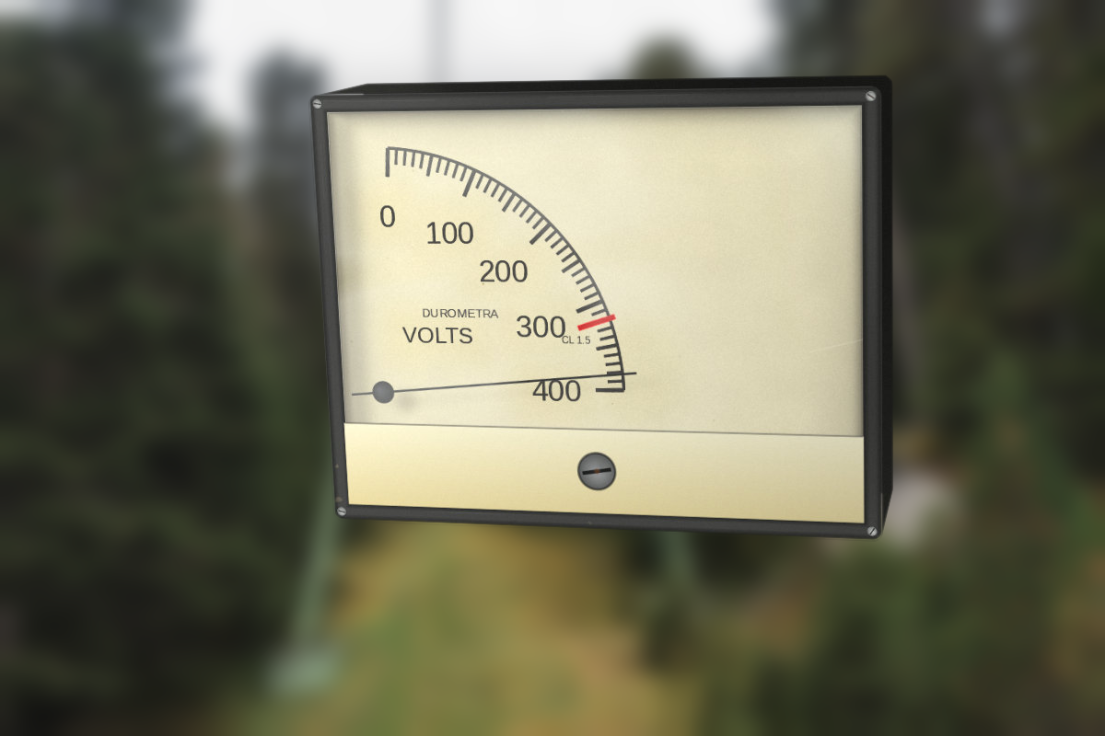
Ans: 380 V
